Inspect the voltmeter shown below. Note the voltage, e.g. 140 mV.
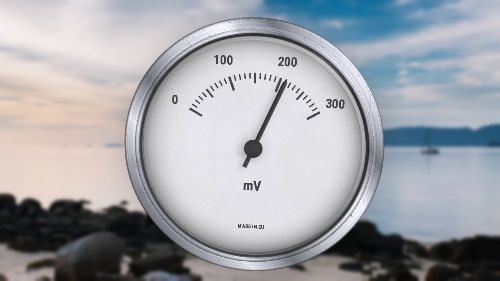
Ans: 210 mV
